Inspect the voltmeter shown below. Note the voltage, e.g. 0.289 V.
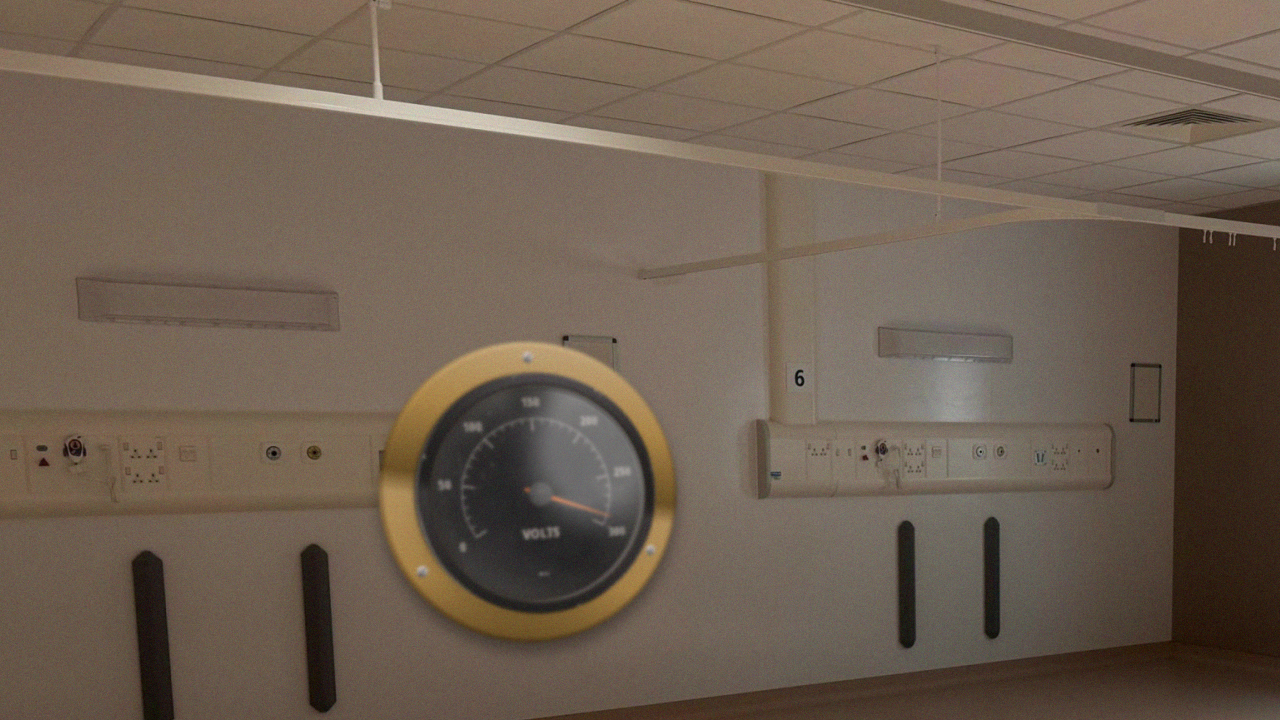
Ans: 290 V
